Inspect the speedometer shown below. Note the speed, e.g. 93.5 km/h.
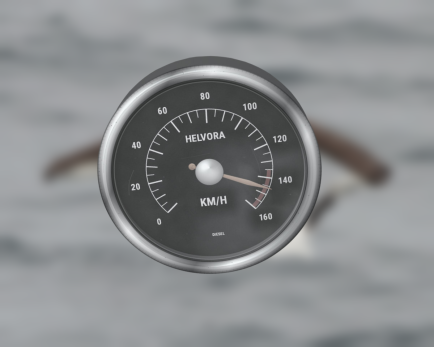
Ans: 145 km/h
